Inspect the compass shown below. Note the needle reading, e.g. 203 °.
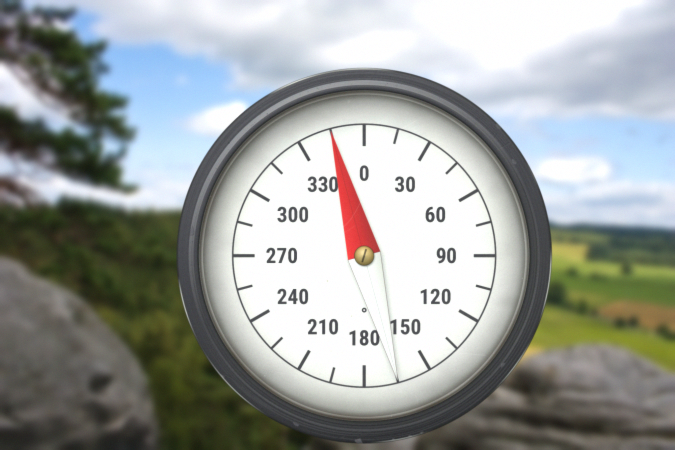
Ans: 345 °
